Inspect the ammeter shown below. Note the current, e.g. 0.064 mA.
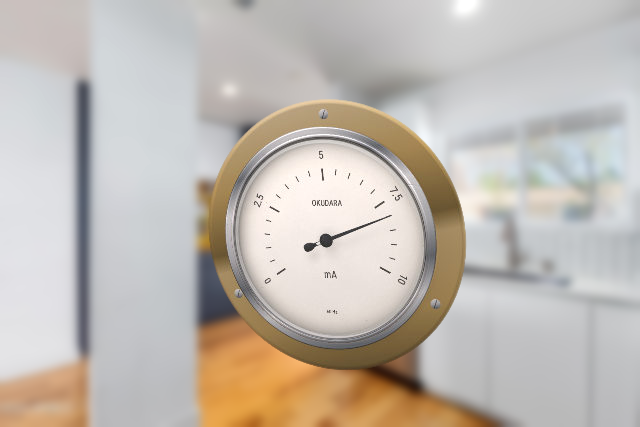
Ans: 8 mA
